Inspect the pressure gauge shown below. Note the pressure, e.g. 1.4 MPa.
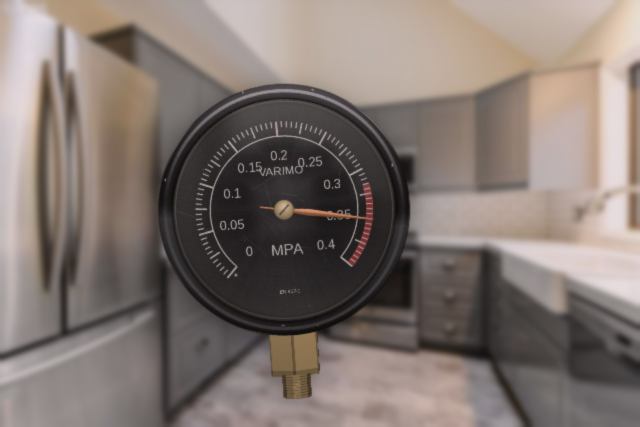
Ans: 0.35 MPa
